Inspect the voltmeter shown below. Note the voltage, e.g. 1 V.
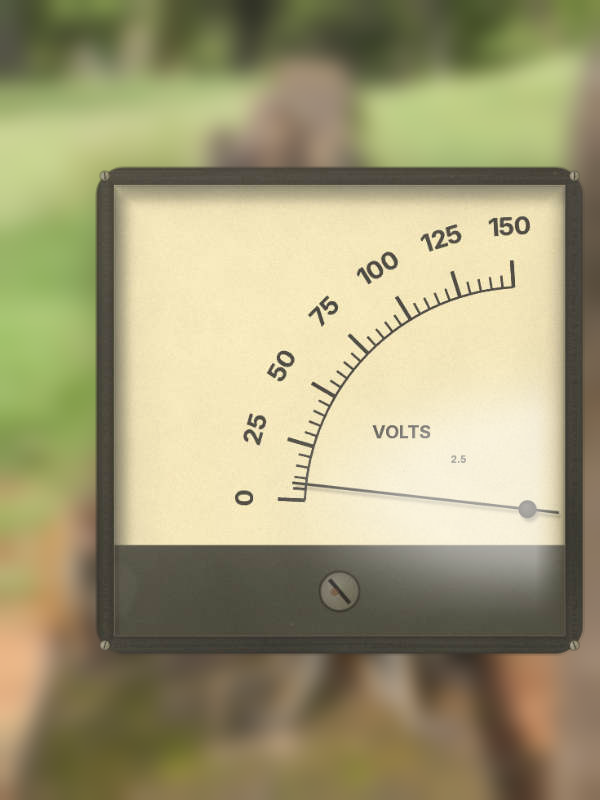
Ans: 7.5 V
